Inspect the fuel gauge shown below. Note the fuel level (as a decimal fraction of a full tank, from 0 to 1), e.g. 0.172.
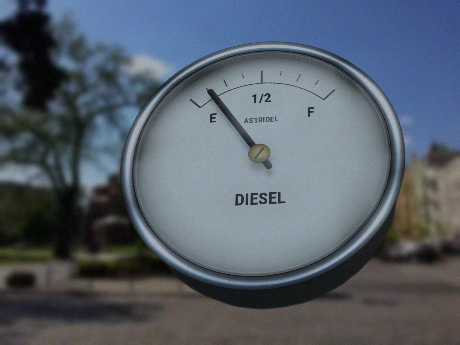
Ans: 0.125
